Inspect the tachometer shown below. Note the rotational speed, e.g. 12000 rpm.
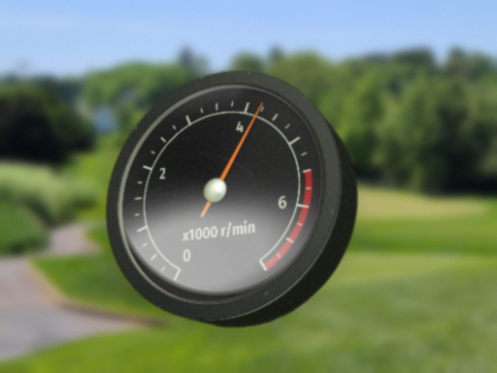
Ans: 4250 rpm
